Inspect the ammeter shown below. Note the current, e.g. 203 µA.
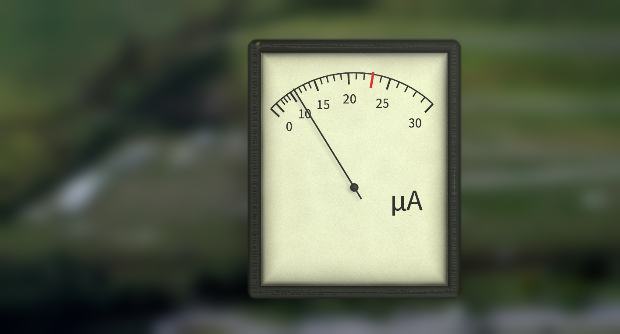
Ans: 11 µA
